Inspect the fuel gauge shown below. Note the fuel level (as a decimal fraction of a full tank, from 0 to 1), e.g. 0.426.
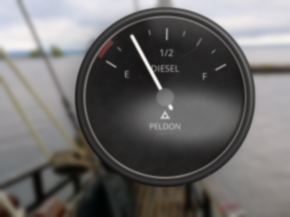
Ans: 0.25
